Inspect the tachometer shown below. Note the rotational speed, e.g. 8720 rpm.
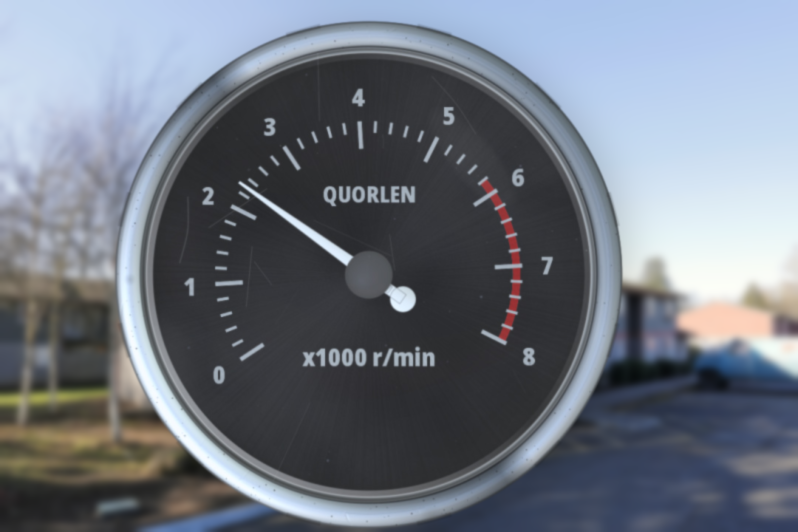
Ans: 2300 rpm
